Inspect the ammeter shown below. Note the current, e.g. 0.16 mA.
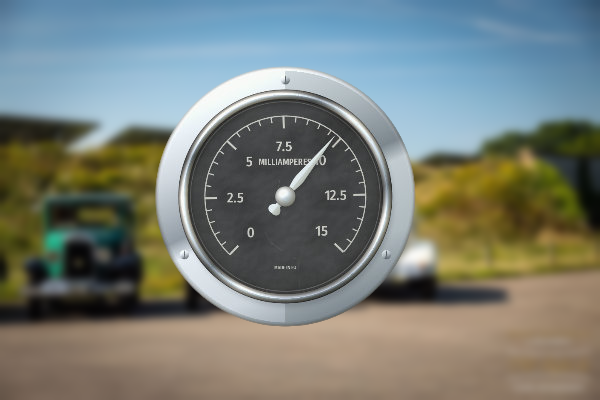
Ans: 9.75 mA
